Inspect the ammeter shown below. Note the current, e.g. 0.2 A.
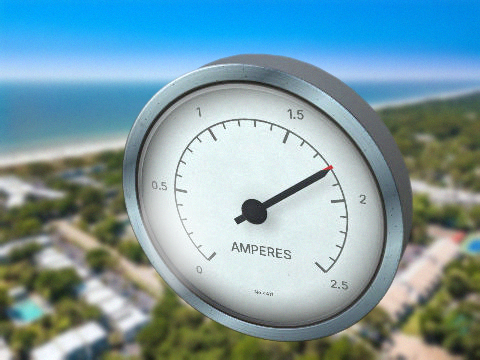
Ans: 1.8 A
